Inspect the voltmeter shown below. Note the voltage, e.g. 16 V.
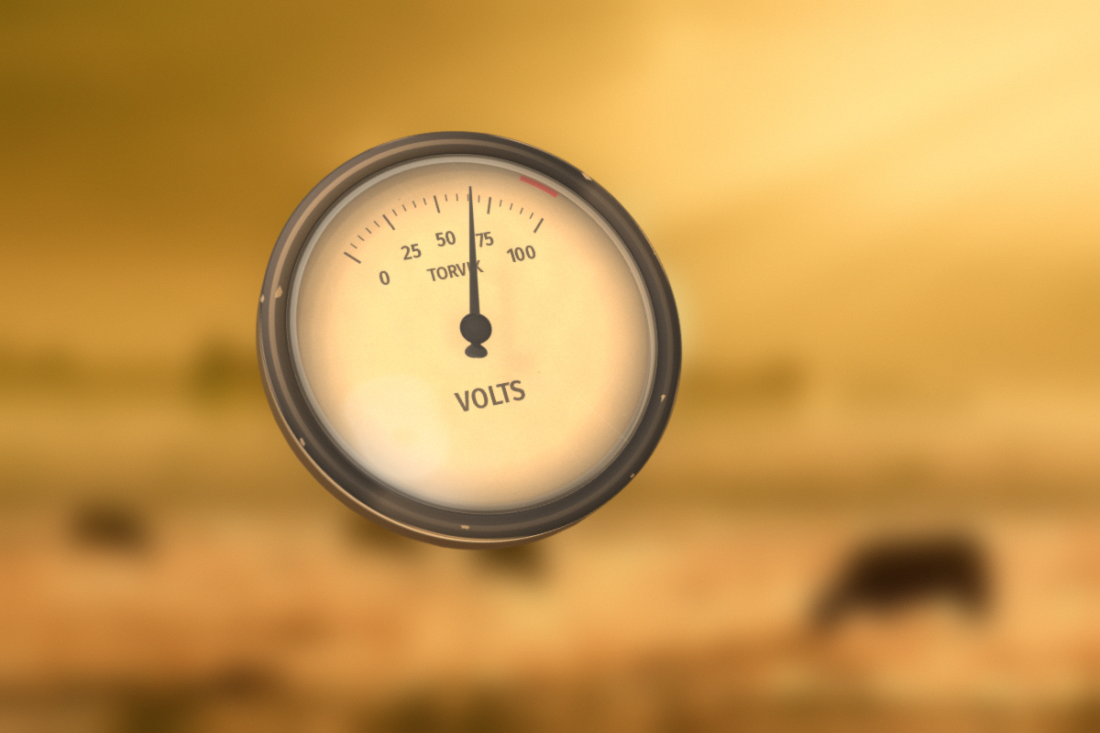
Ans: 65 V
